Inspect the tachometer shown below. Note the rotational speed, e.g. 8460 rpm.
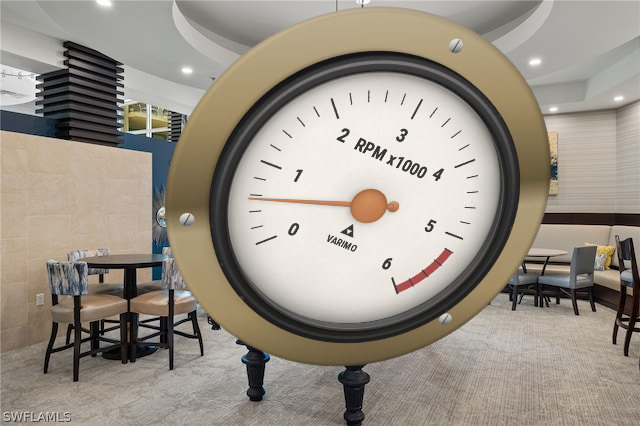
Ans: 600 rpm
